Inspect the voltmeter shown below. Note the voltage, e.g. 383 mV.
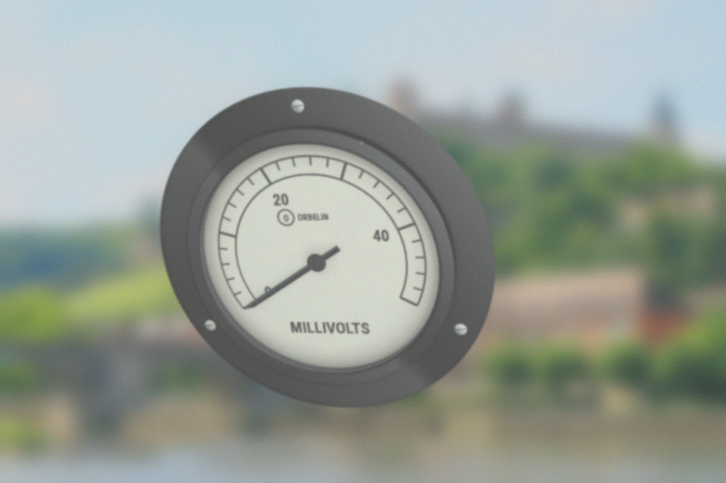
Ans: 0 mV
